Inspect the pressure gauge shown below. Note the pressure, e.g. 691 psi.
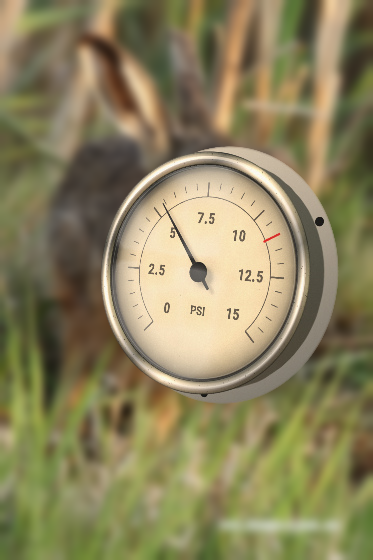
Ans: 5.5 psi
